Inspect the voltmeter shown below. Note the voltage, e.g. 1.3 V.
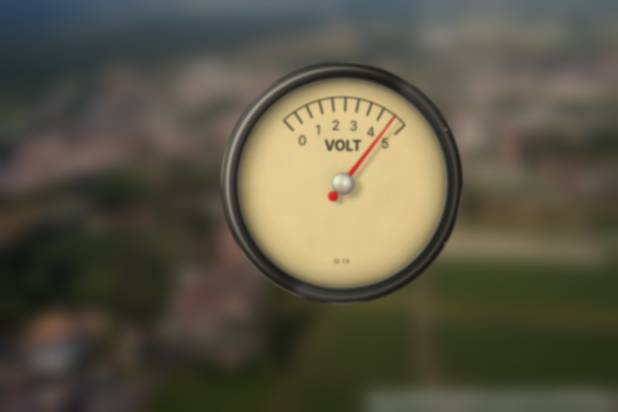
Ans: 4.5 V
